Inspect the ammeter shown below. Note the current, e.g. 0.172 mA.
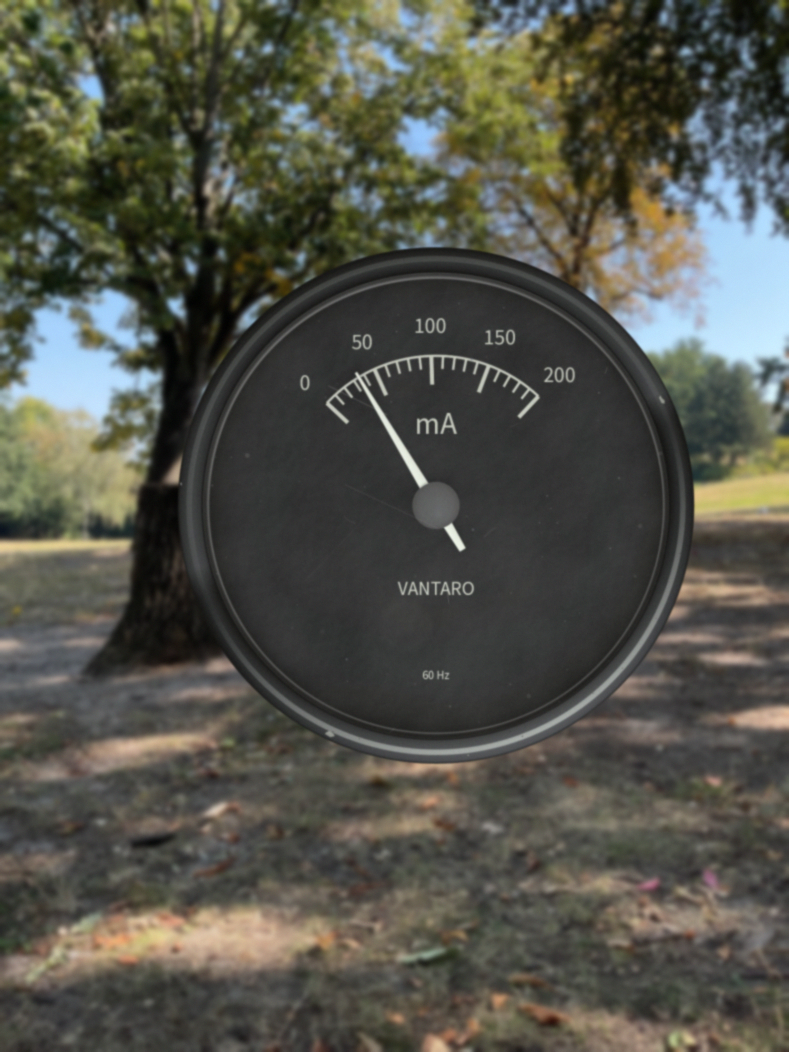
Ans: 35 mA
